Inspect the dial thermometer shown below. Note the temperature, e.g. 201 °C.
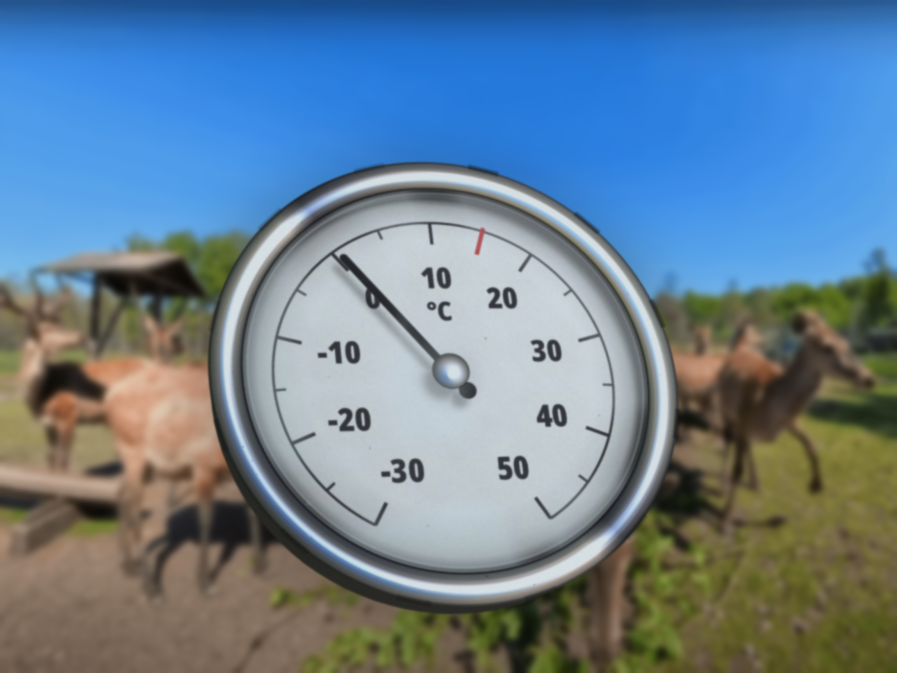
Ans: 0 °C
